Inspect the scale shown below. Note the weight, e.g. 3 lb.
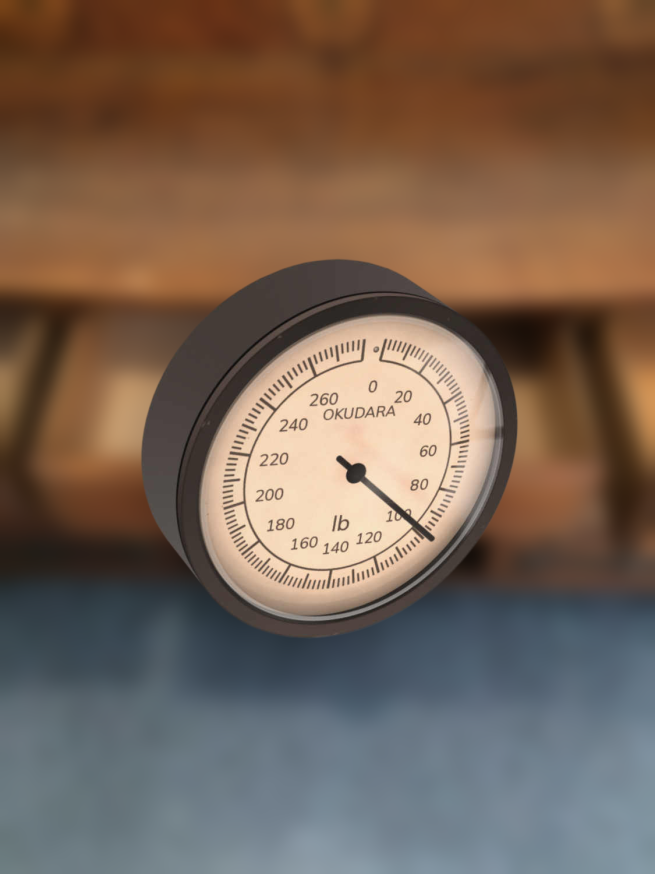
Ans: 98 lb
